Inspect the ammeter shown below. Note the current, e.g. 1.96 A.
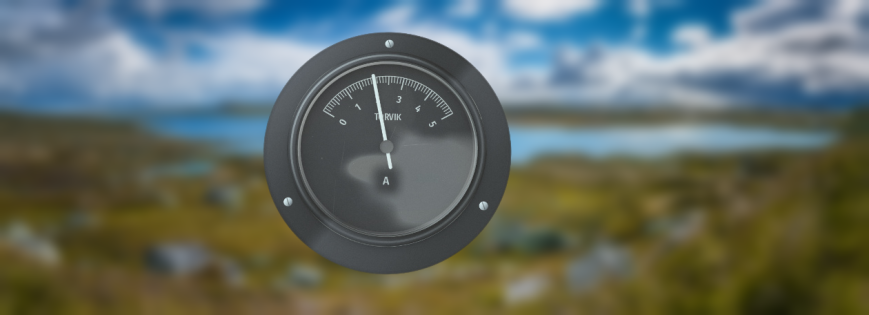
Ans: 2 A
